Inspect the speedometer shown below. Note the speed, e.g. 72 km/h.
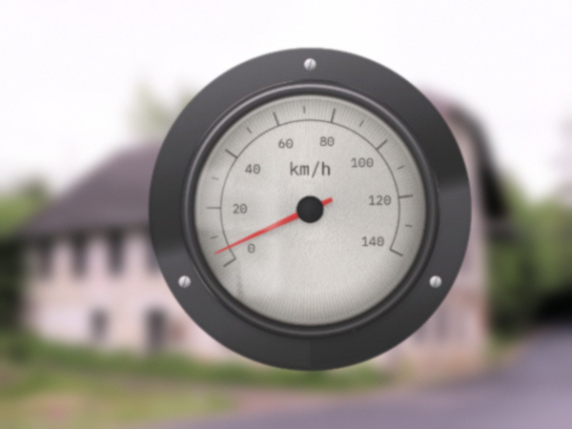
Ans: 5 km/h
